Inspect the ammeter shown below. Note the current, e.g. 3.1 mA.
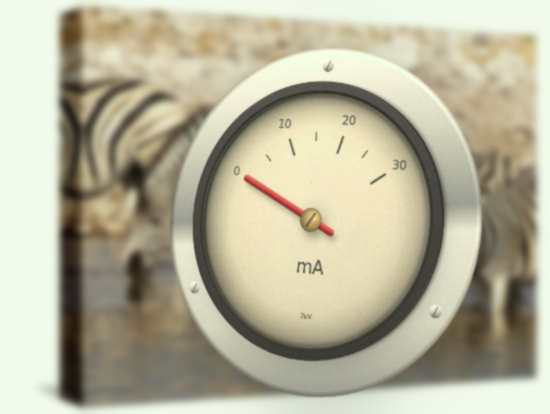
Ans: 0 mA
